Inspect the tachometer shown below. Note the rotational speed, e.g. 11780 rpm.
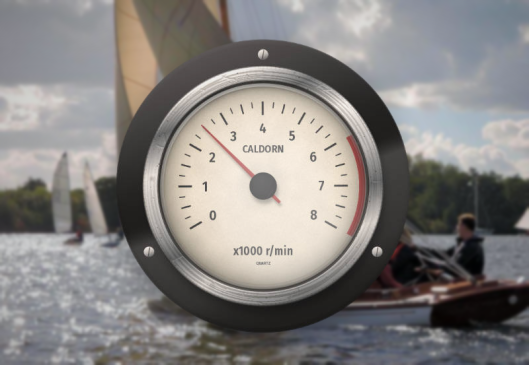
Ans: 2500 rpm
